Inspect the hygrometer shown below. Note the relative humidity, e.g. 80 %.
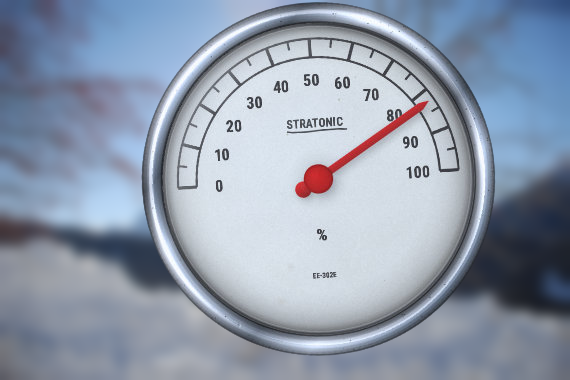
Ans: 82.5 %
